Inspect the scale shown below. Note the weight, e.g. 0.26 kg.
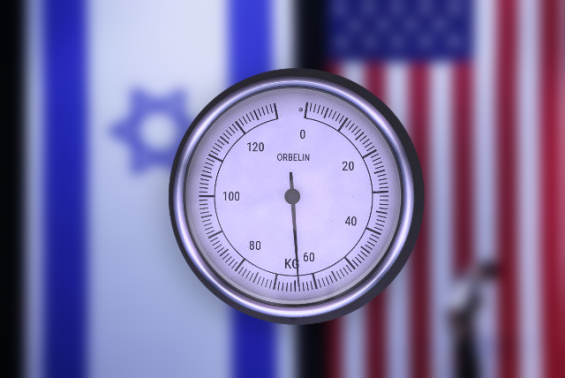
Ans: 64 kg
